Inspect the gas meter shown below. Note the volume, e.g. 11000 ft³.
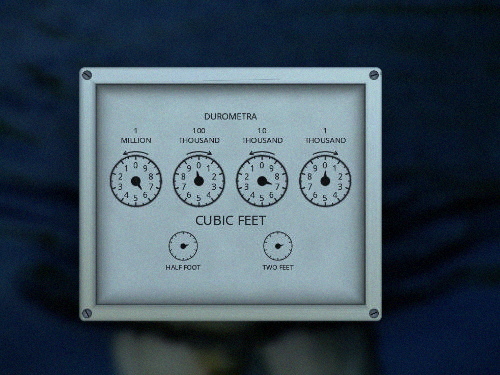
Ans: 597000 ft³
